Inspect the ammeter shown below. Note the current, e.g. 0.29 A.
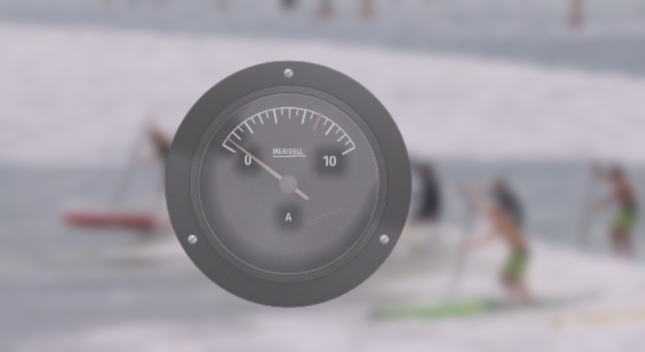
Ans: 0.5 A
